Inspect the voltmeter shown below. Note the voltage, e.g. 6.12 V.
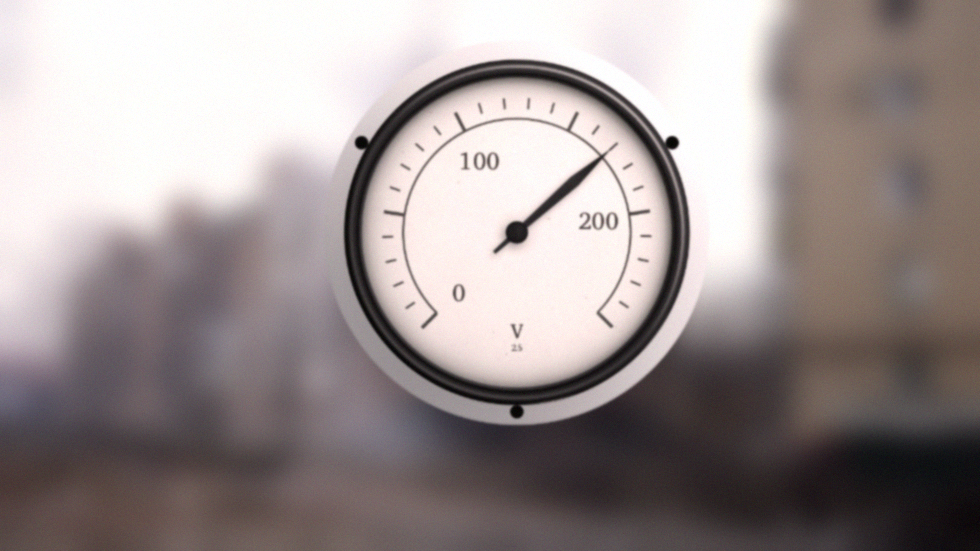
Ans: 170 V
